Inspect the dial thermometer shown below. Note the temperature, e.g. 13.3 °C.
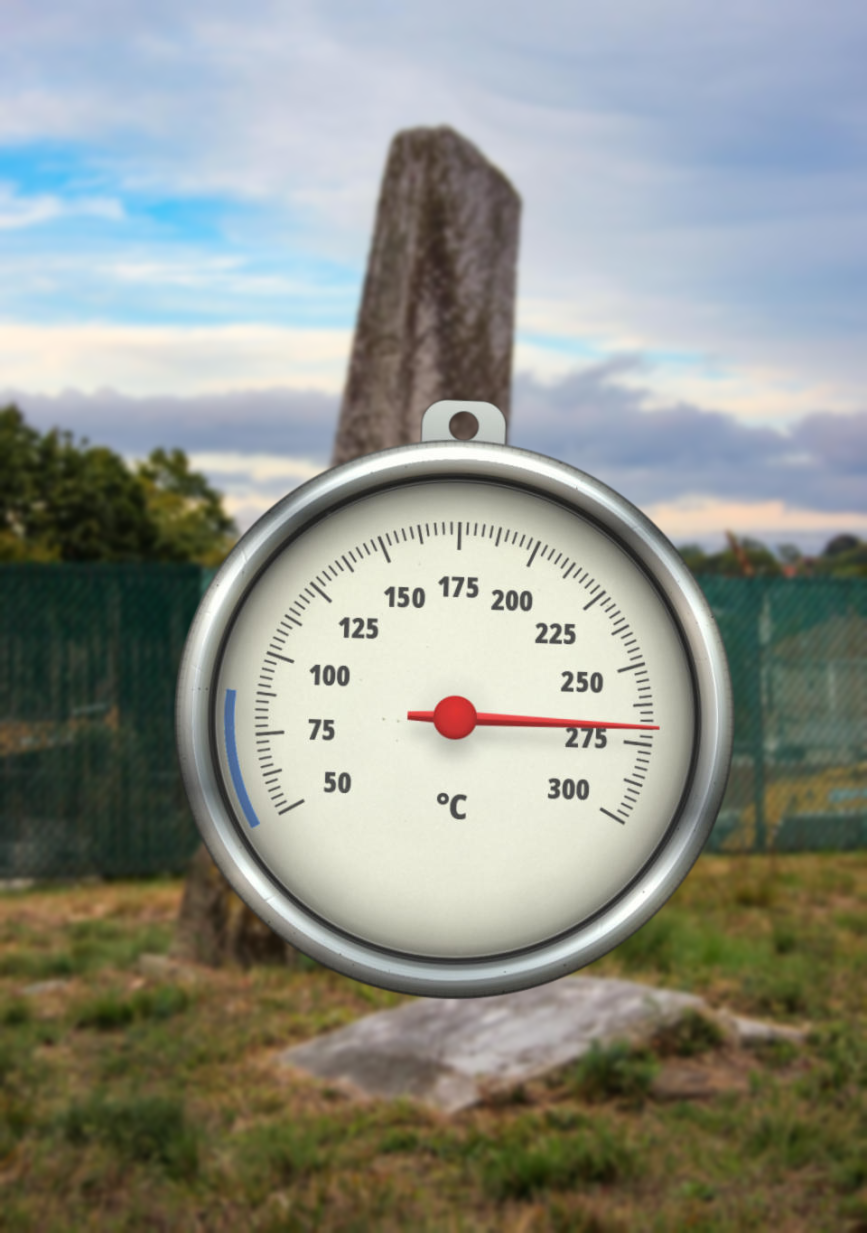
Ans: 270 °C
